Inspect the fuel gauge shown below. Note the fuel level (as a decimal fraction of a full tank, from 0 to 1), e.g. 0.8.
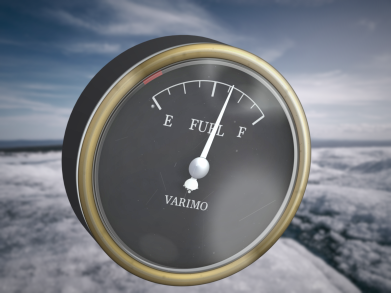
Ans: 0.625
